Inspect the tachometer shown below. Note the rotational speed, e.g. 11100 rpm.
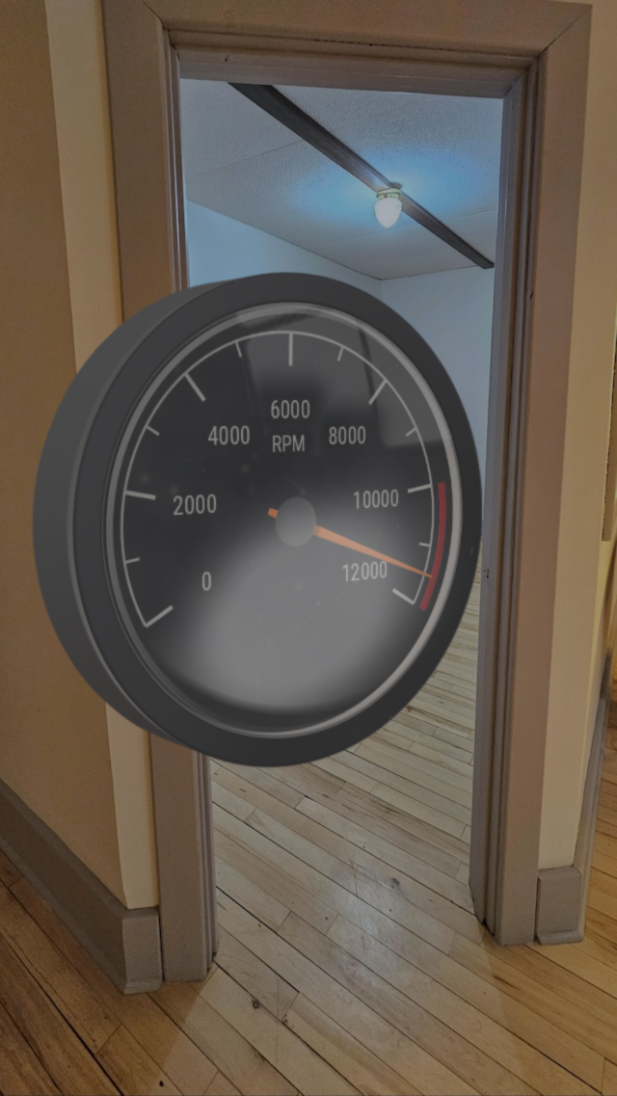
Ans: 11500 rpm
